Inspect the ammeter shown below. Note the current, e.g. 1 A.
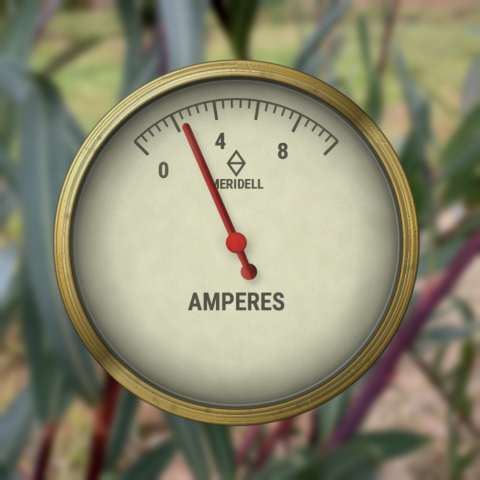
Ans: 2.4 A
